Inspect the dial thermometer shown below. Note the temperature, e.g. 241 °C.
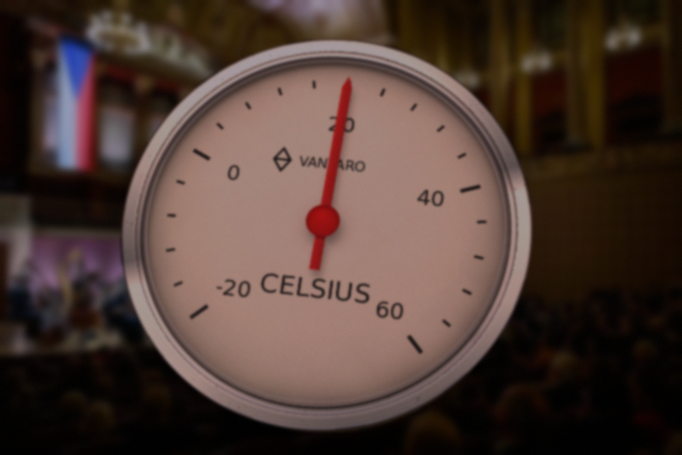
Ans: 20 °C
